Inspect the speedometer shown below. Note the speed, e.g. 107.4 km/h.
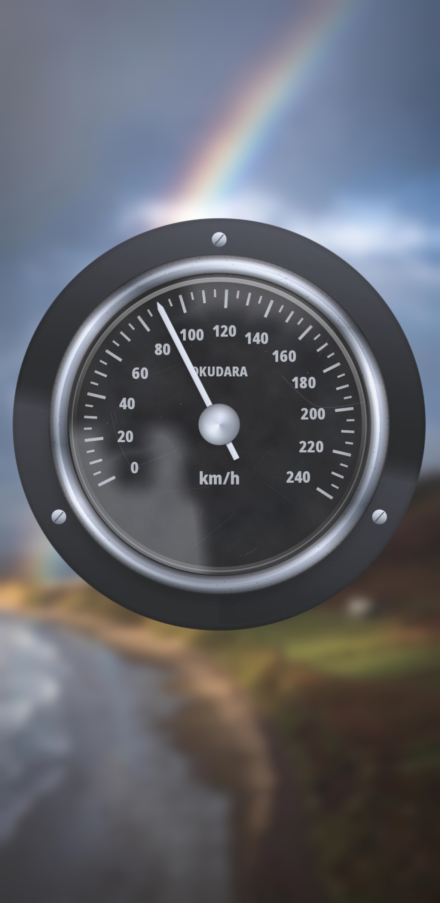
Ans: 90 km/h
